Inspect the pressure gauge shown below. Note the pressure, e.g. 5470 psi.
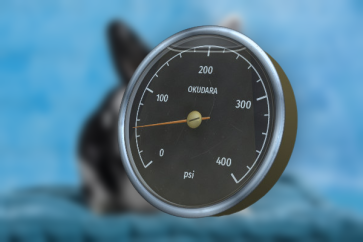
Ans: 50 psi
